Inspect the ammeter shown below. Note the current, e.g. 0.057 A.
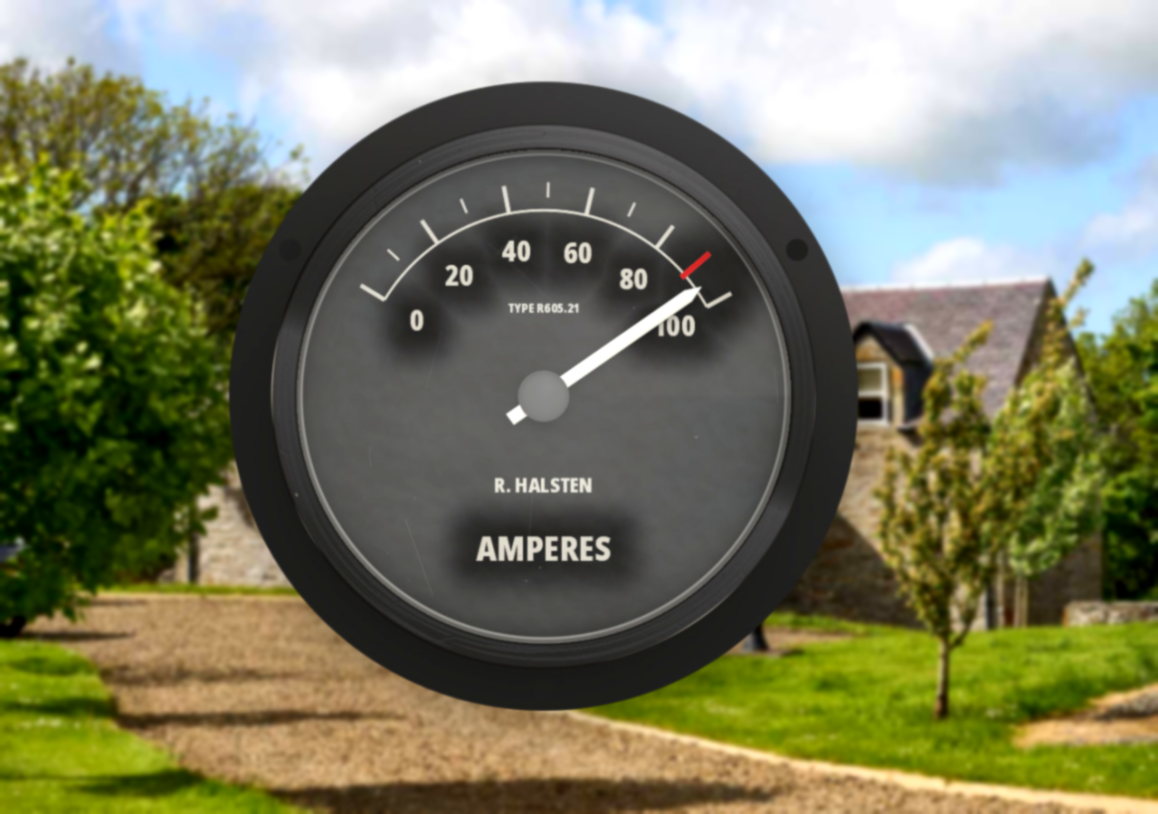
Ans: 95 A
